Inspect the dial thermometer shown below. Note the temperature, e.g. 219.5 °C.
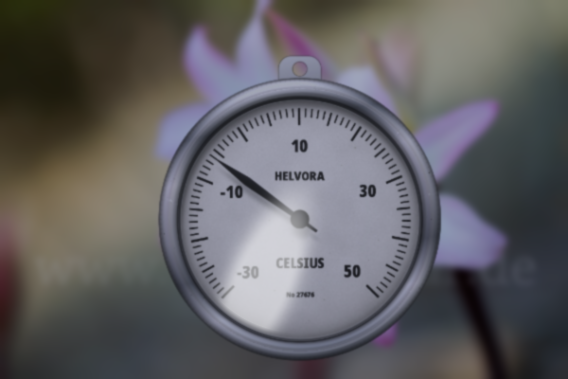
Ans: -6 °C
